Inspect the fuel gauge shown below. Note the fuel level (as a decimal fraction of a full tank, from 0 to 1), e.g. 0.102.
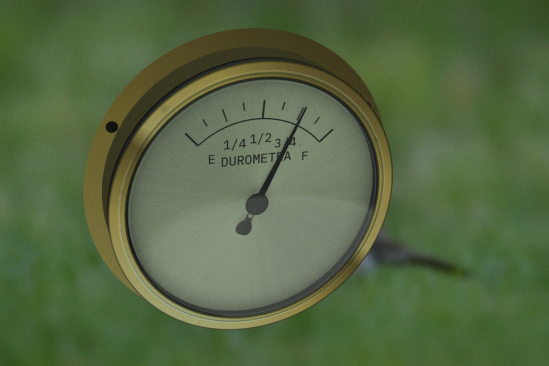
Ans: 0.75
